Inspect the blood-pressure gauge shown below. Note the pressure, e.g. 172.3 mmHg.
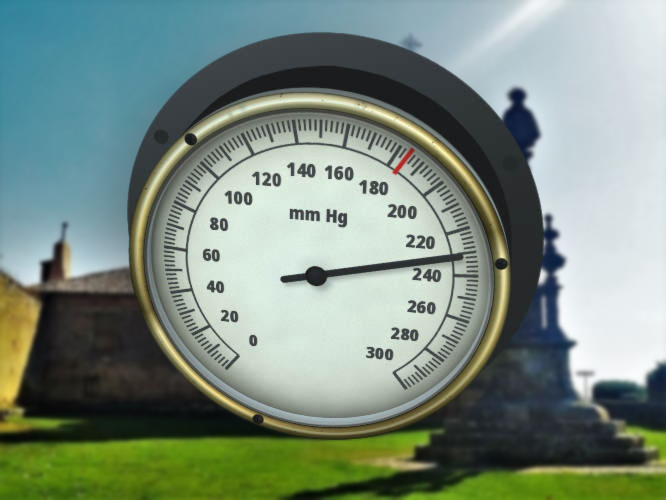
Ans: 230 mmHg
